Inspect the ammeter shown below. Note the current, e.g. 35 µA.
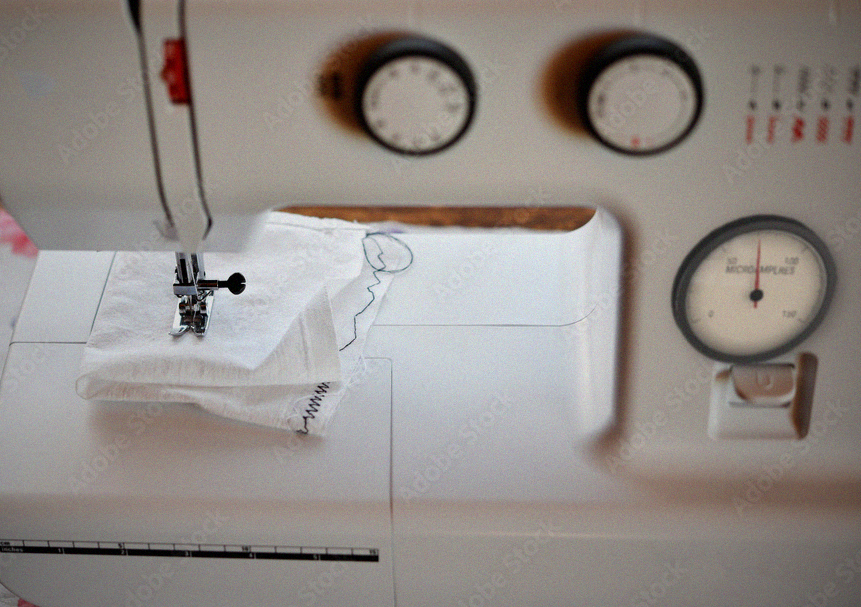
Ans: 70 µA
